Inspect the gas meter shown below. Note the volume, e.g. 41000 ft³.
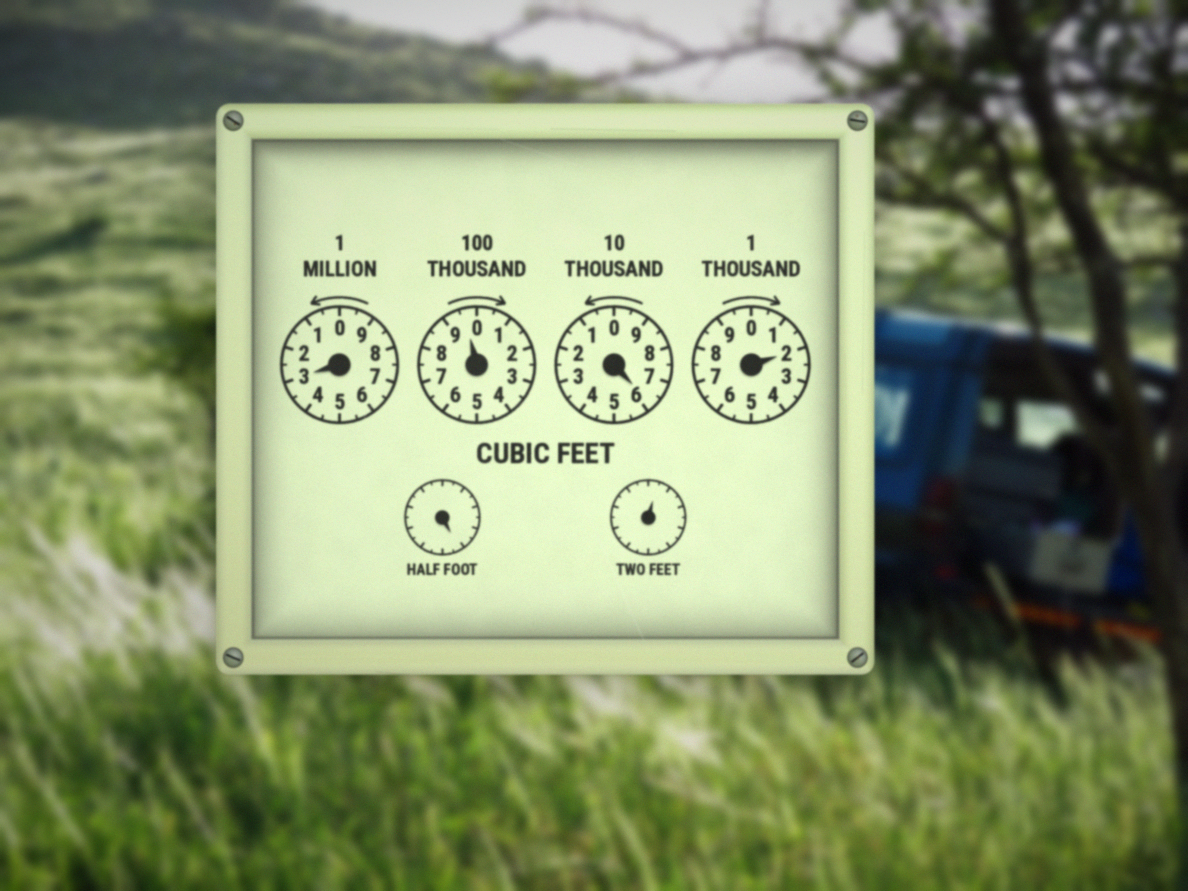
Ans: 296200 ft³
